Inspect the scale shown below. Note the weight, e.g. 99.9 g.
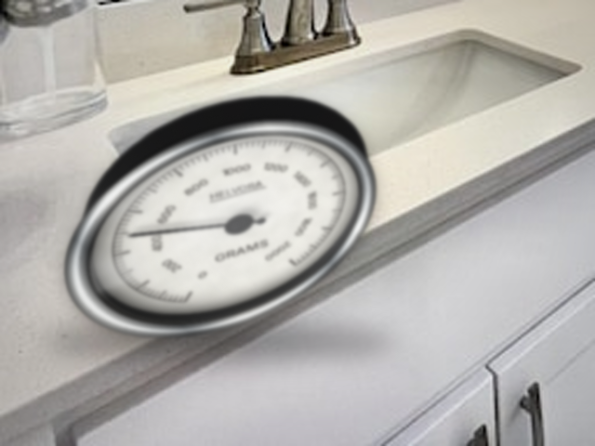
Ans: 500 g
